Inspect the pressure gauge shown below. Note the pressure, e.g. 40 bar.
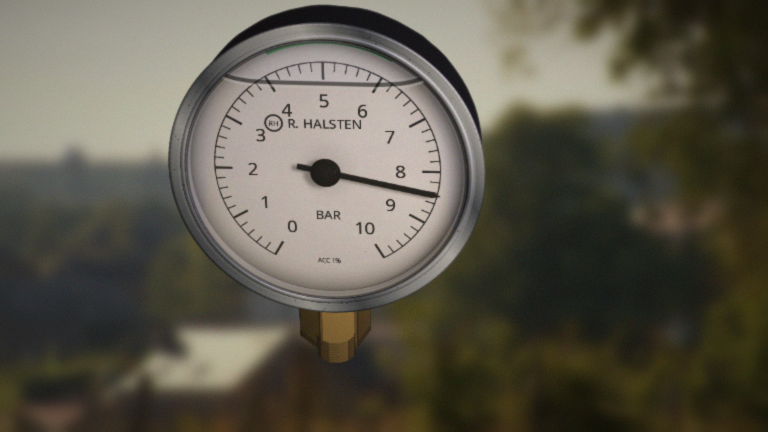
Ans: 8.4 bar
